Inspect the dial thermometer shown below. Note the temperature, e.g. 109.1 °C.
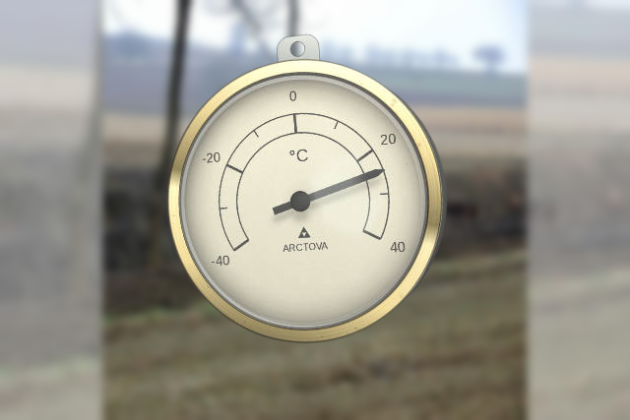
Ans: 25 °C
